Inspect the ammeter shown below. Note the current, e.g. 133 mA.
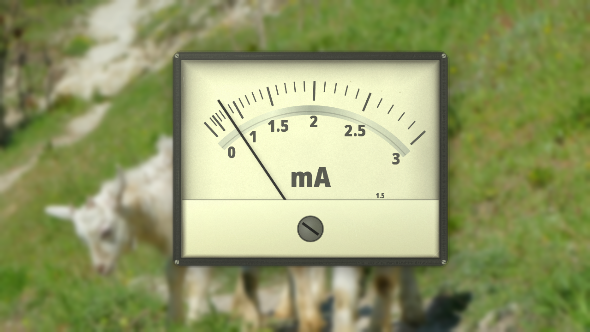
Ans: 0.8 mA
